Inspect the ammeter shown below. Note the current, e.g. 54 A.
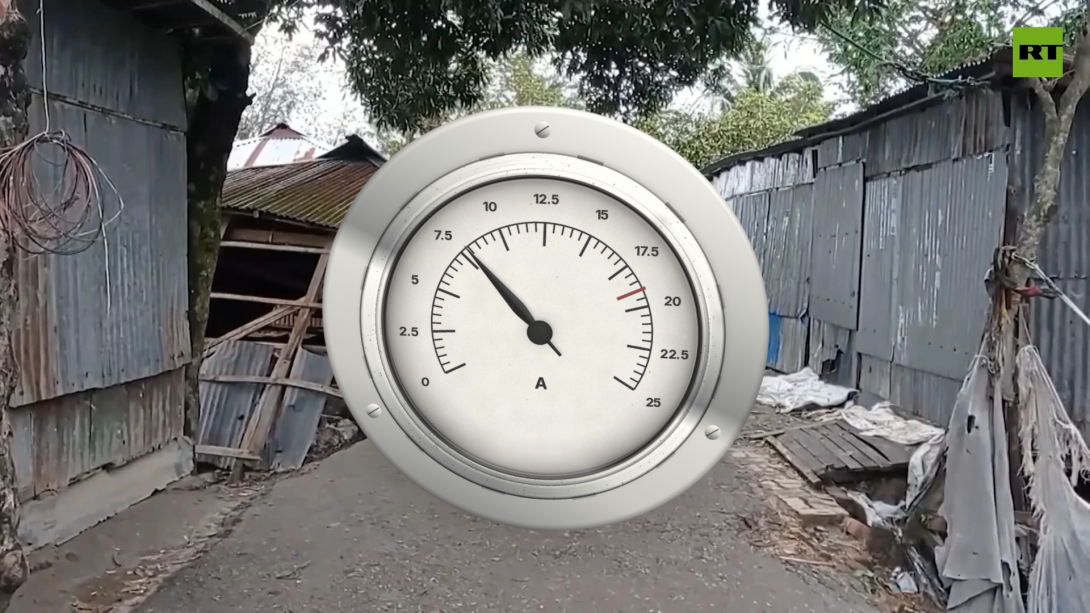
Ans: 8 A
